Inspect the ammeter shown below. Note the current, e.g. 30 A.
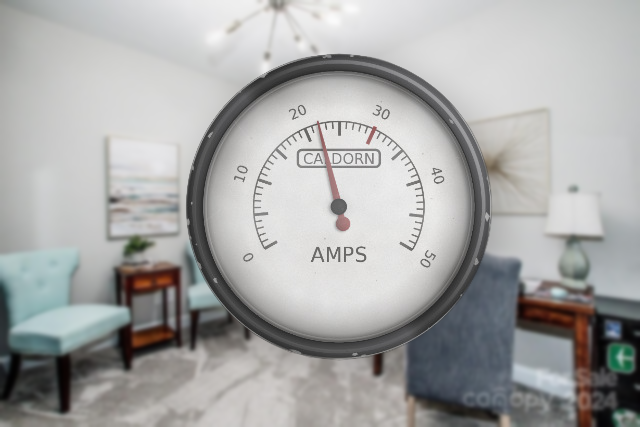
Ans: 22 A
